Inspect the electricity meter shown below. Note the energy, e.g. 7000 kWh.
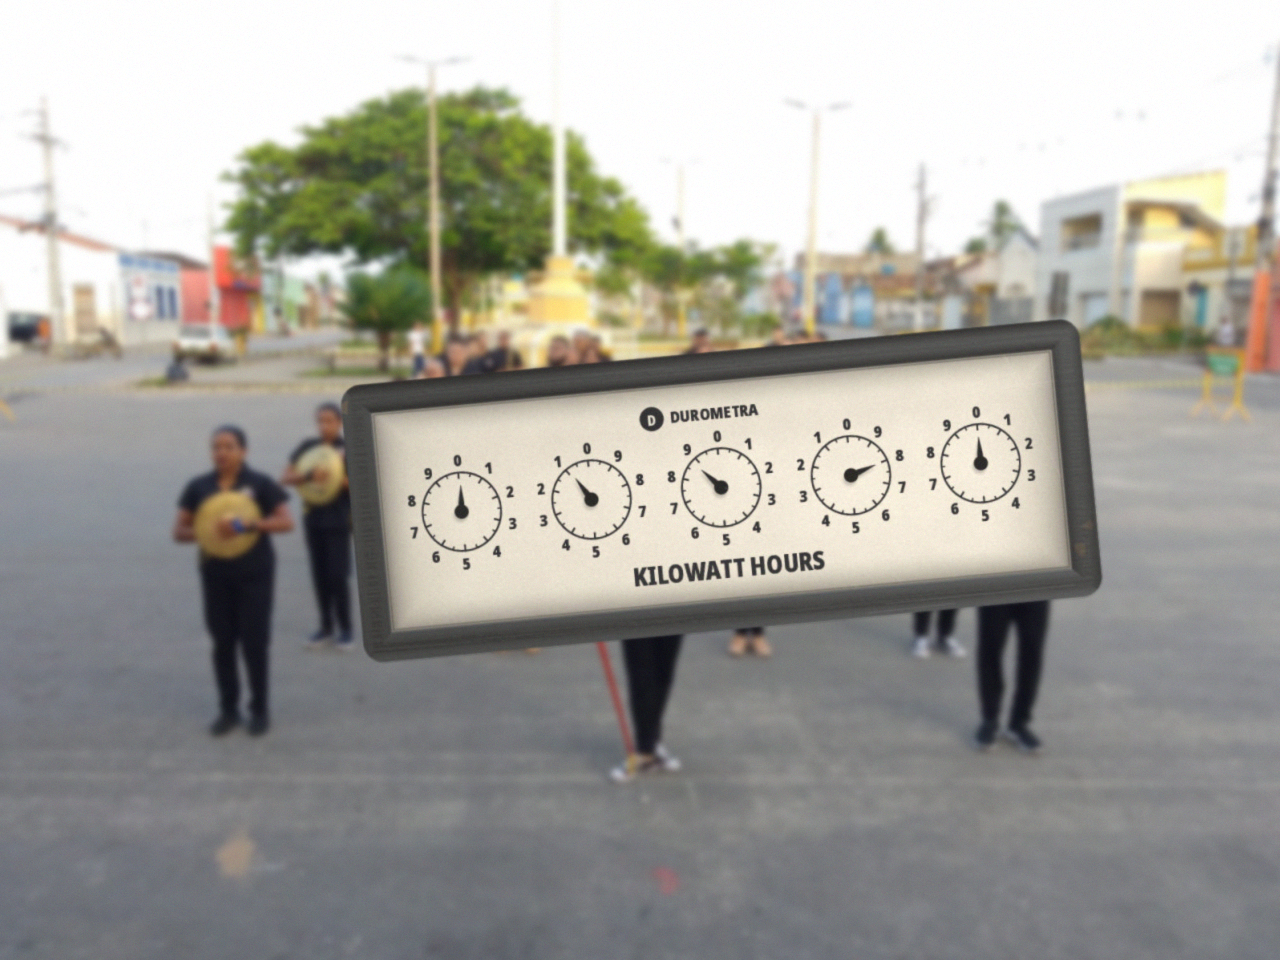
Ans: 880 kWh
